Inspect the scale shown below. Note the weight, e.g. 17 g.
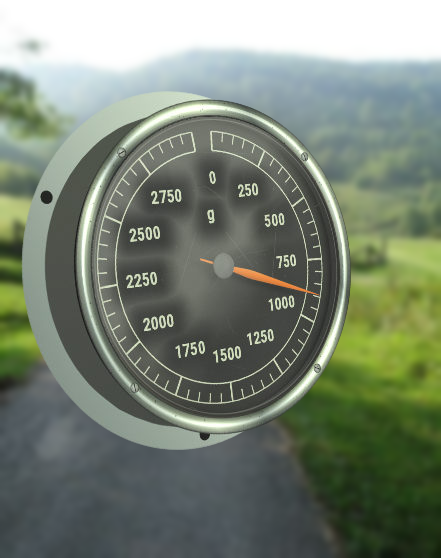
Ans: 900 g
